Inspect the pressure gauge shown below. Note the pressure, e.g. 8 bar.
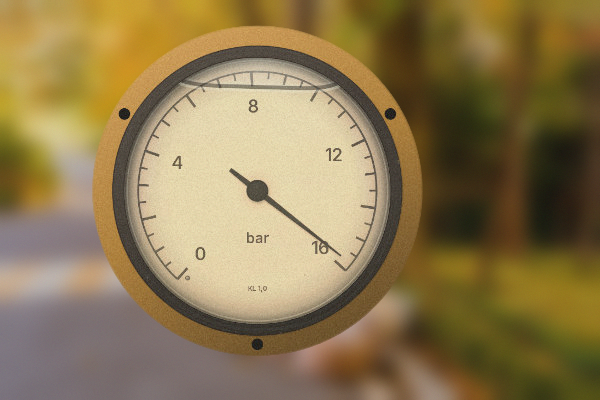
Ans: 15.75 bar
